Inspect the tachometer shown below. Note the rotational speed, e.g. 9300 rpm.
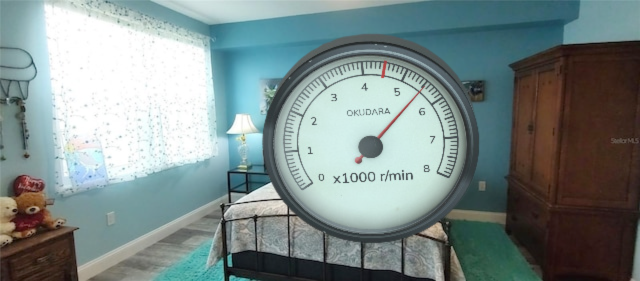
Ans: 5500 rpm
